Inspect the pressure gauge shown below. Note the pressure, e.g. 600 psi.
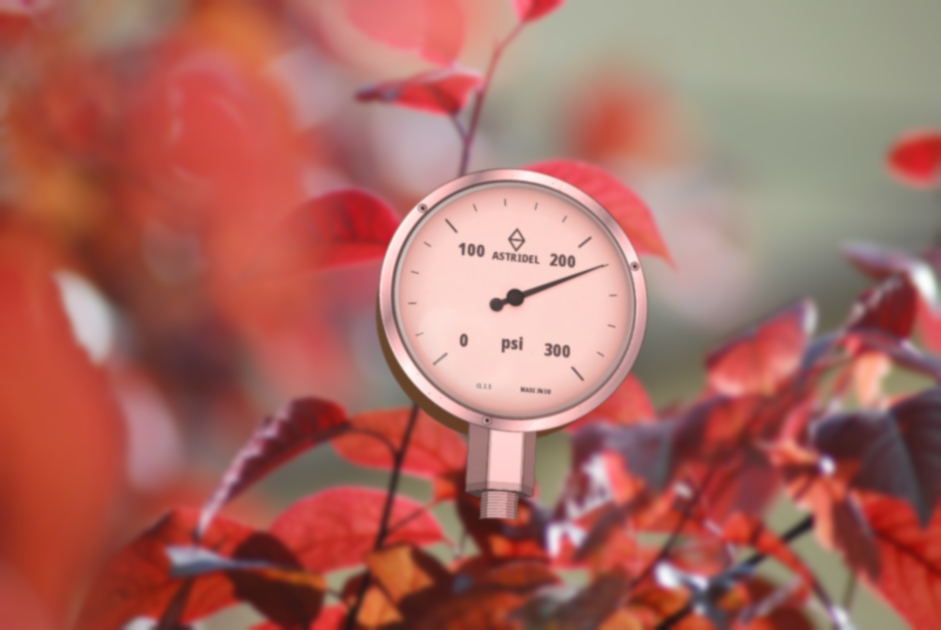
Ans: 220 psi
